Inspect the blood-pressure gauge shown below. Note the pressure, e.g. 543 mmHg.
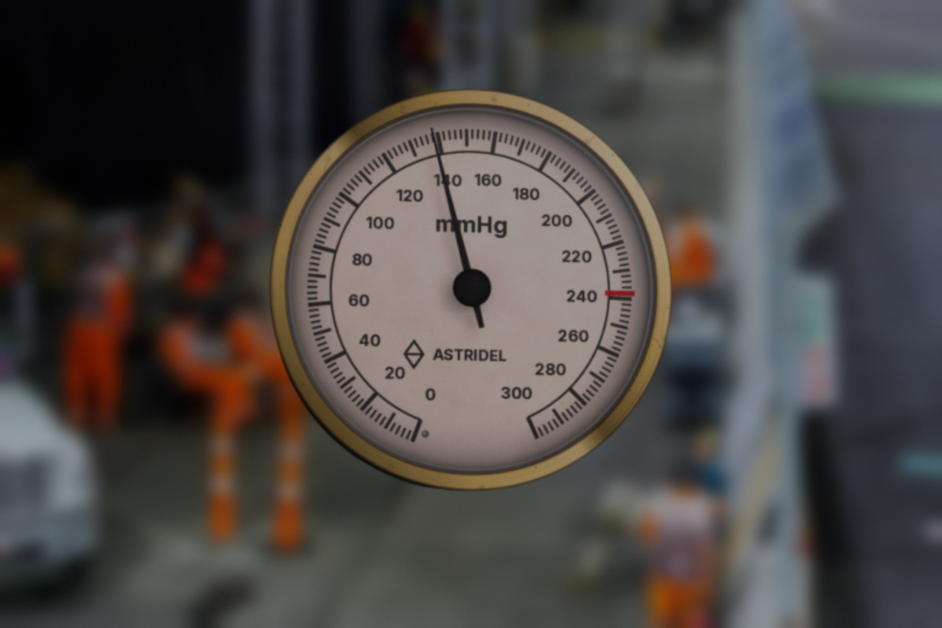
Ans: 138 mmHg
